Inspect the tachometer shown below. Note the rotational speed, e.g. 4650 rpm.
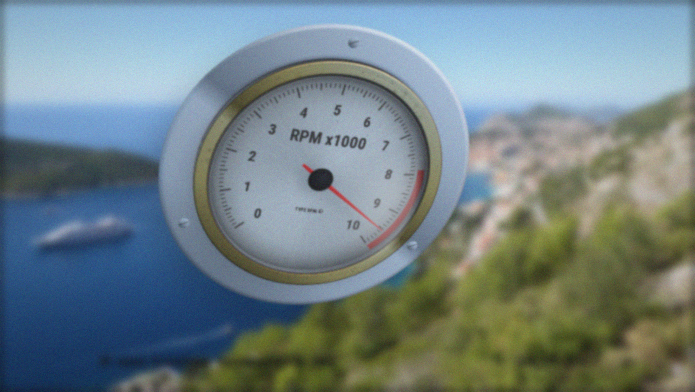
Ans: 9500 rpm
